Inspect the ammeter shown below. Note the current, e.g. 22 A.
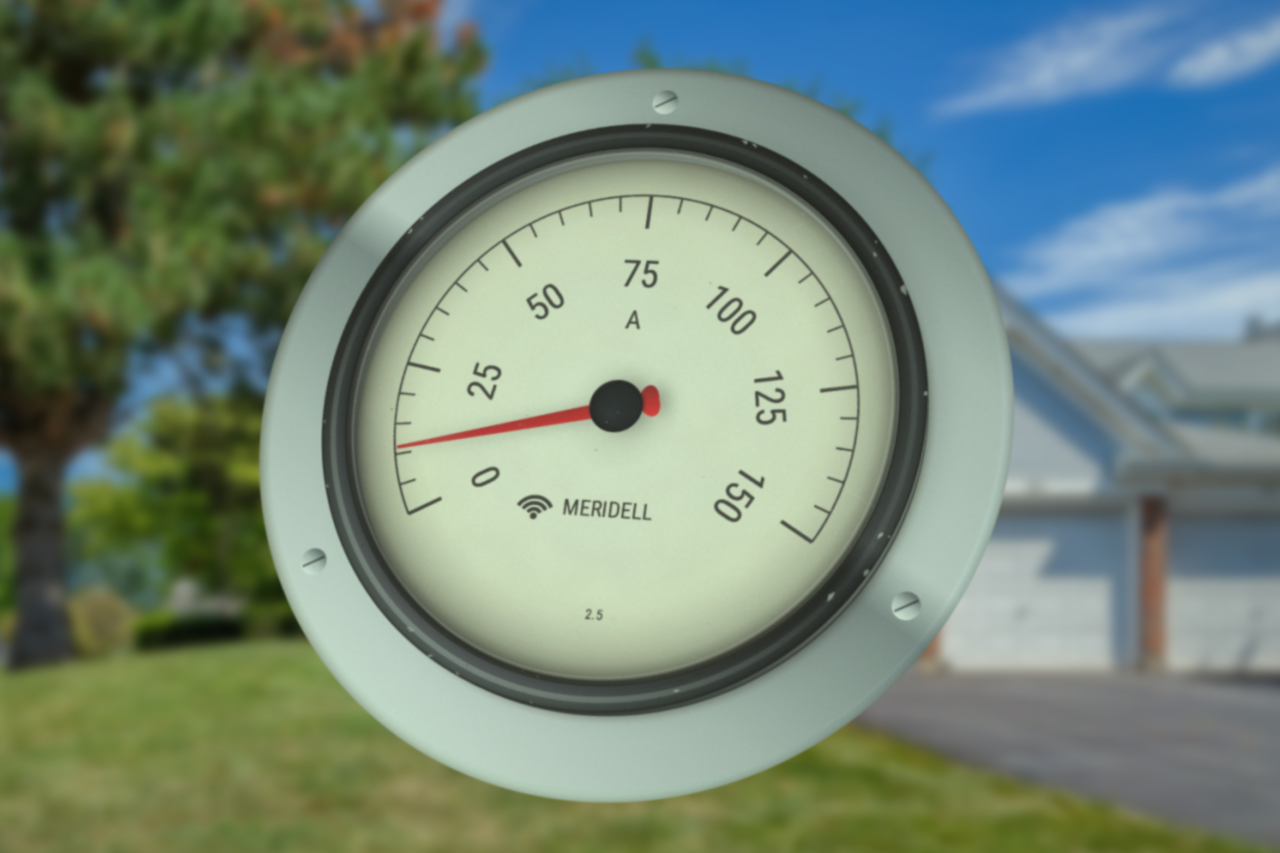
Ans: 10 A
